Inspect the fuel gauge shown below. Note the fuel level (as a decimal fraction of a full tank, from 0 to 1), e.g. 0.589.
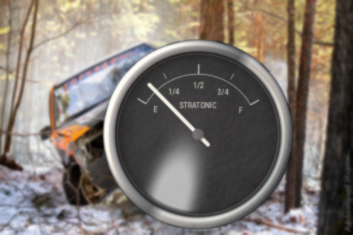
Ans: 0.125
